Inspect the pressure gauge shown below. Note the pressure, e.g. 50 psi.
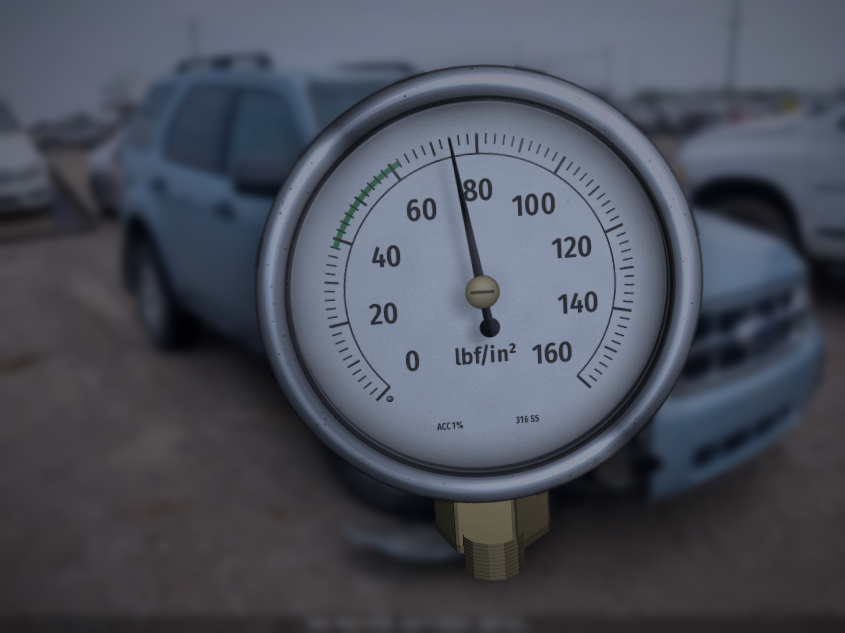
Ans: 74 psi
